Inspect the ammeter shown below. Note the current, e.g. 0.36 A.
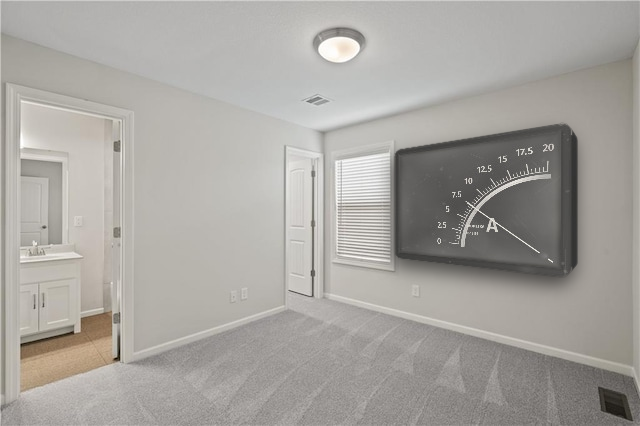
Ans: 7.5 A
